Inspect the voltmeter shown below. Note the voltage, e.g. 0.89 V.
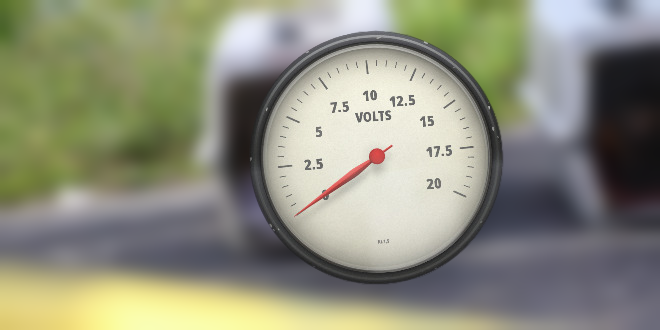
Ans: 0 V
